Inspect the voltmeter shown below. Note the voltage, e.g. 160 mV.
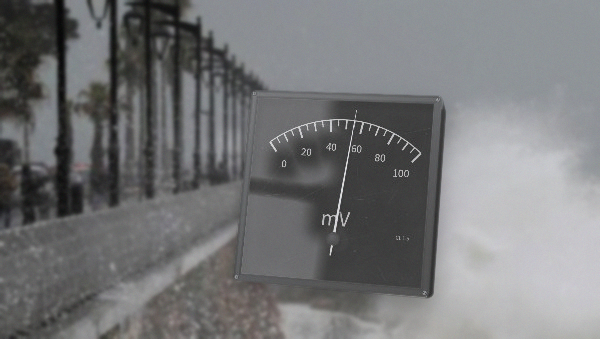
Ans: 55 mV
